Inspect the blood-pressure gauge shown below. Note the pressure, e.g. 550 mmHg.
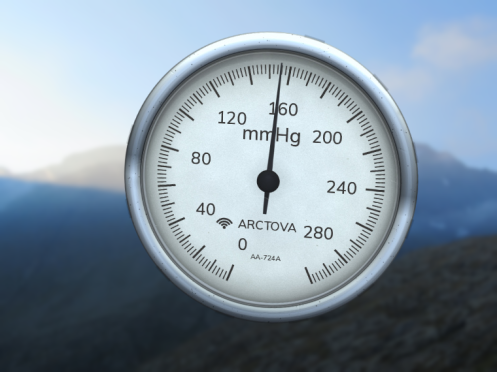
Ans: 156 mmHg
